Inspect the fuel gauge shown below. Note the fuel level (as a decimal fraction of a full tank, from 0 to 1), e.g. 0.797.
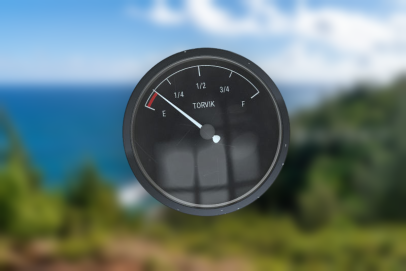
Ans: 0.125
